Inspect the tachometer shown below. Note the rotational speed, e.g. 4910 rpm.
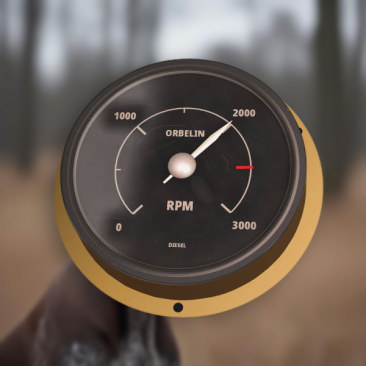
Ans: 2000 rpm
